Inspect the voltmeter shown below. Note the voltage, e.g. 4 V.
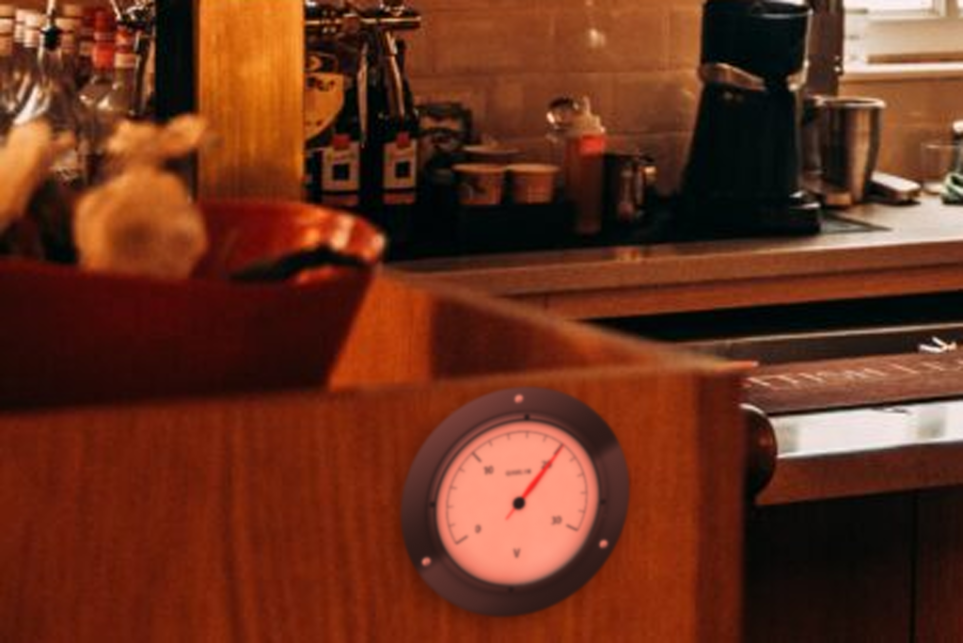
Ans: 20 V
